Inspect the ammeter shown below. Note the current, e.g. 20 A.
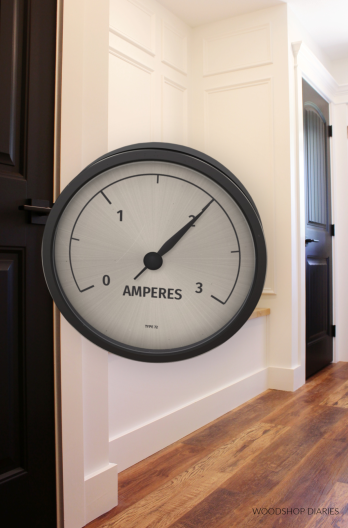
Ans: 2 A
